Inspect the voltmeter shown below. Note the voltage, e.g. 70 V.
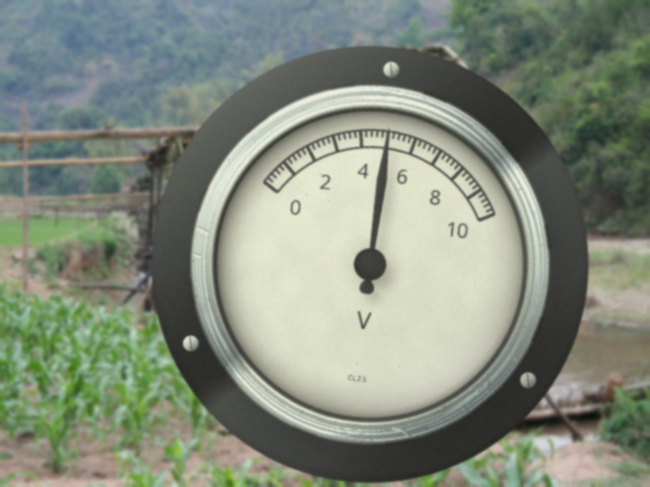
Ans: 5 V
